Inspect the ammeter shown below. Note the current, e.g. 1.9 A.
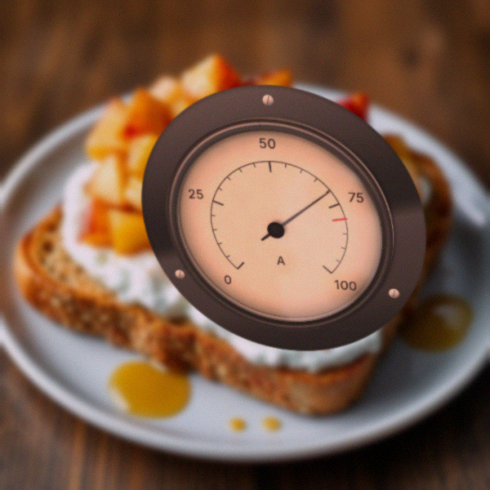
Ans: 70 A
